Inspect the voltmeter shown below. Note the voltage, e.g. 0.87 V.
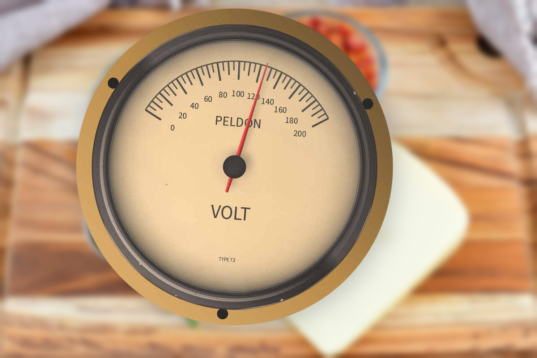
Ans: 125 V
